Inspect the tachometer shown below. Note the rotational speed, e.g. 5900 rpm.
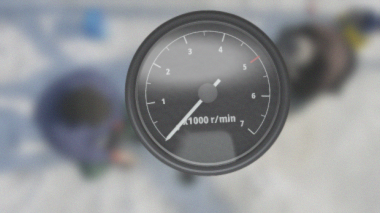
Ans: 0 rpm
